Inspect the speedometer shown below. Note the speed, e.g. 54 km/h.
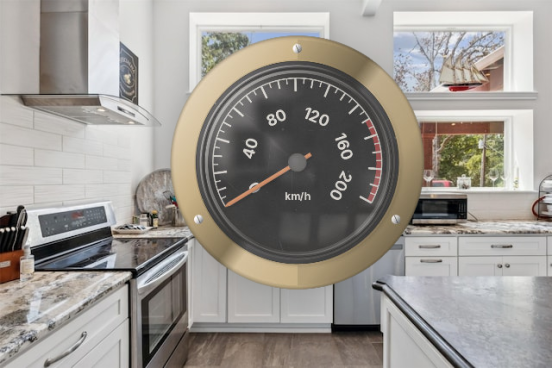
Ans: 0 km/h
